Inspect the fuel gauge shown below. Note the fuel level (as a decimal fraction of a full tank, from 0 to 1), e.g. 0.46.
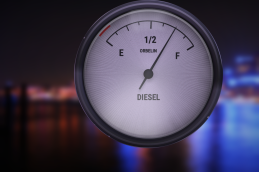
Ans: 0.75
